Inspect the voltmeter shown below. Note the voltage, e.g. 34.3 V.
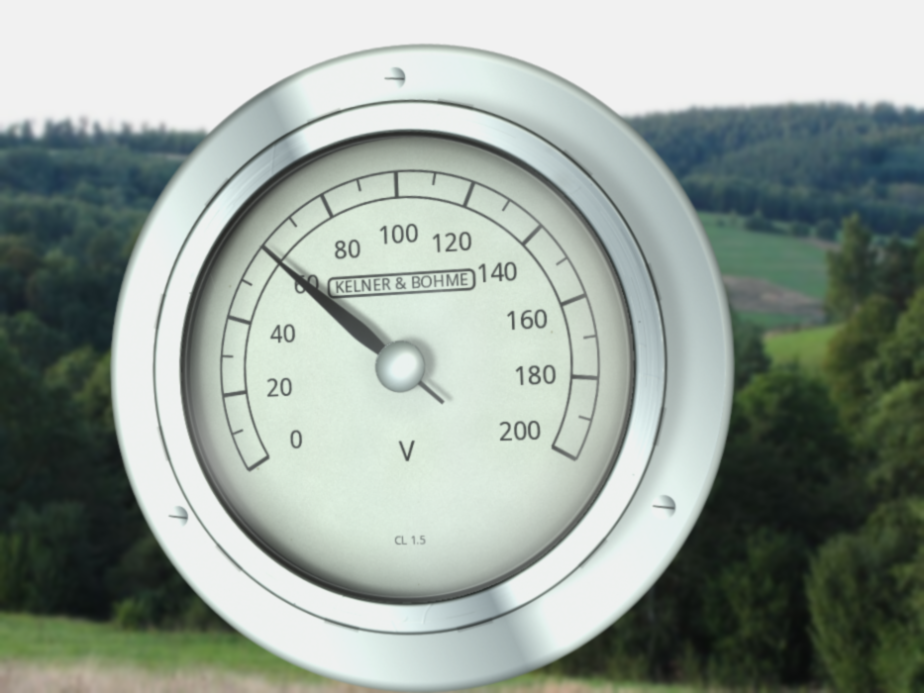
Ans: 60 V
